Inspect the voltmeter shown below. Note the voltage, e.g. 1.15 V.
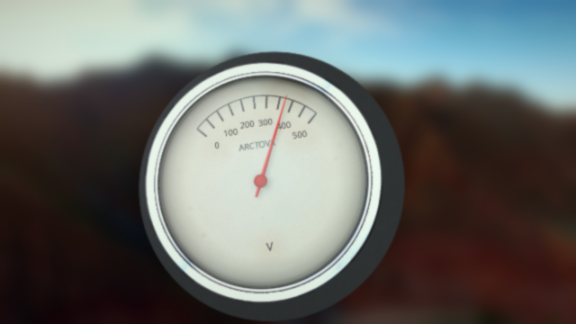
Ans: 375 V
